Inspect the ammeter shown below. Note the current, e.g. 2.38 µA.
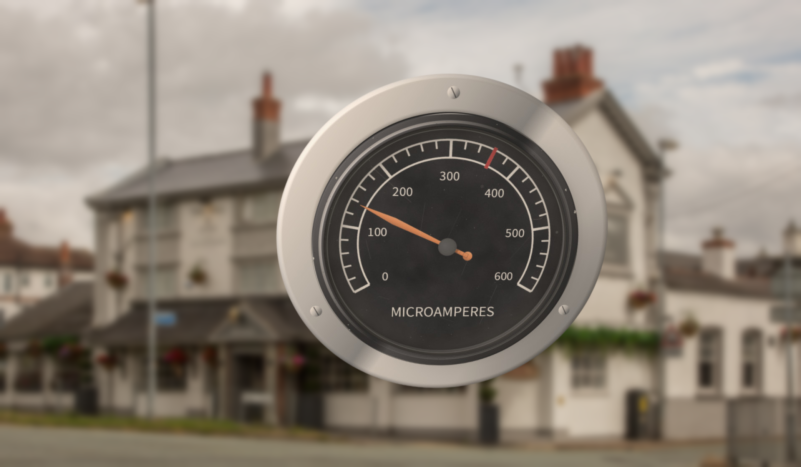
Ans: 140 µA
